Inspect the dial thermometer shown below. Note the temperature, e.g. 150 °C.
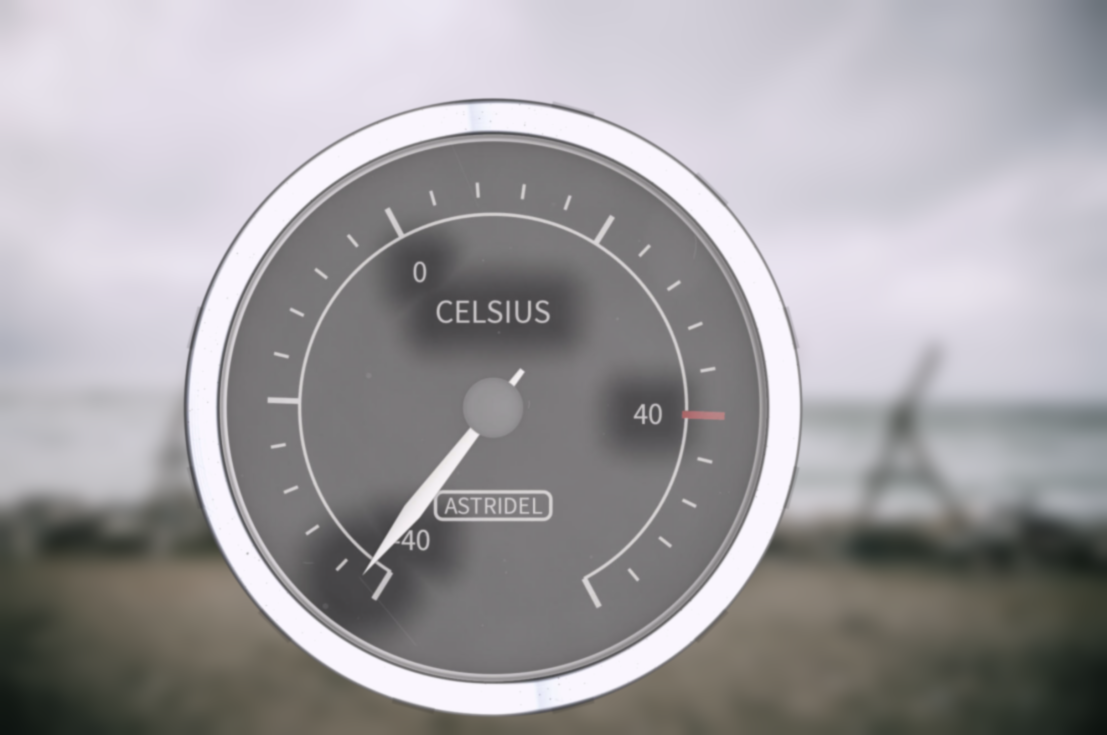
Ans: -38 °C
